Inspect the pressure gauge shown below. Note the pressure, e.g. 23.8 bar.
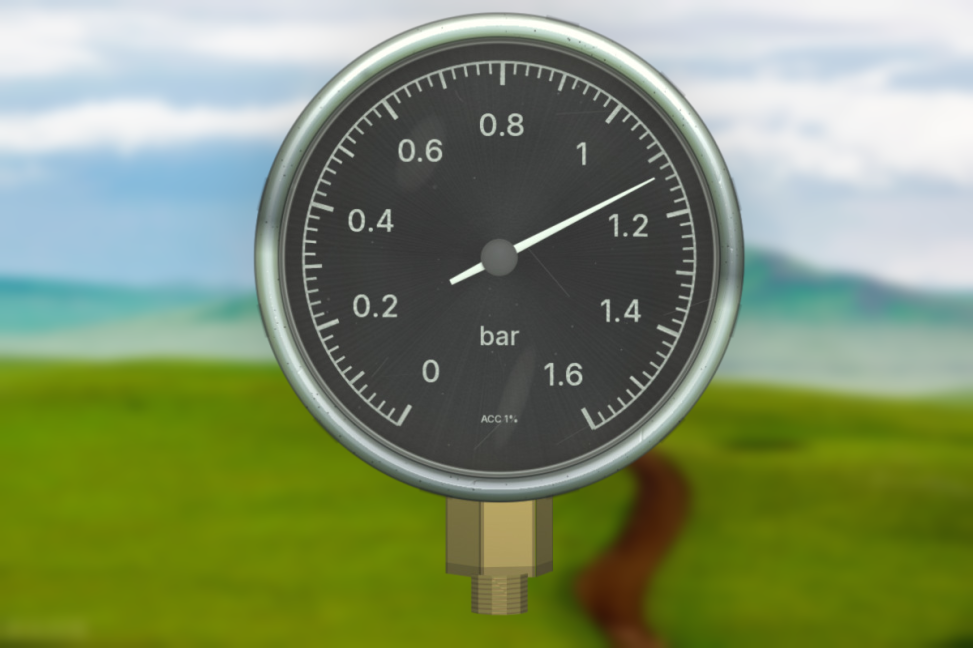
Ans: 1.13 bar
